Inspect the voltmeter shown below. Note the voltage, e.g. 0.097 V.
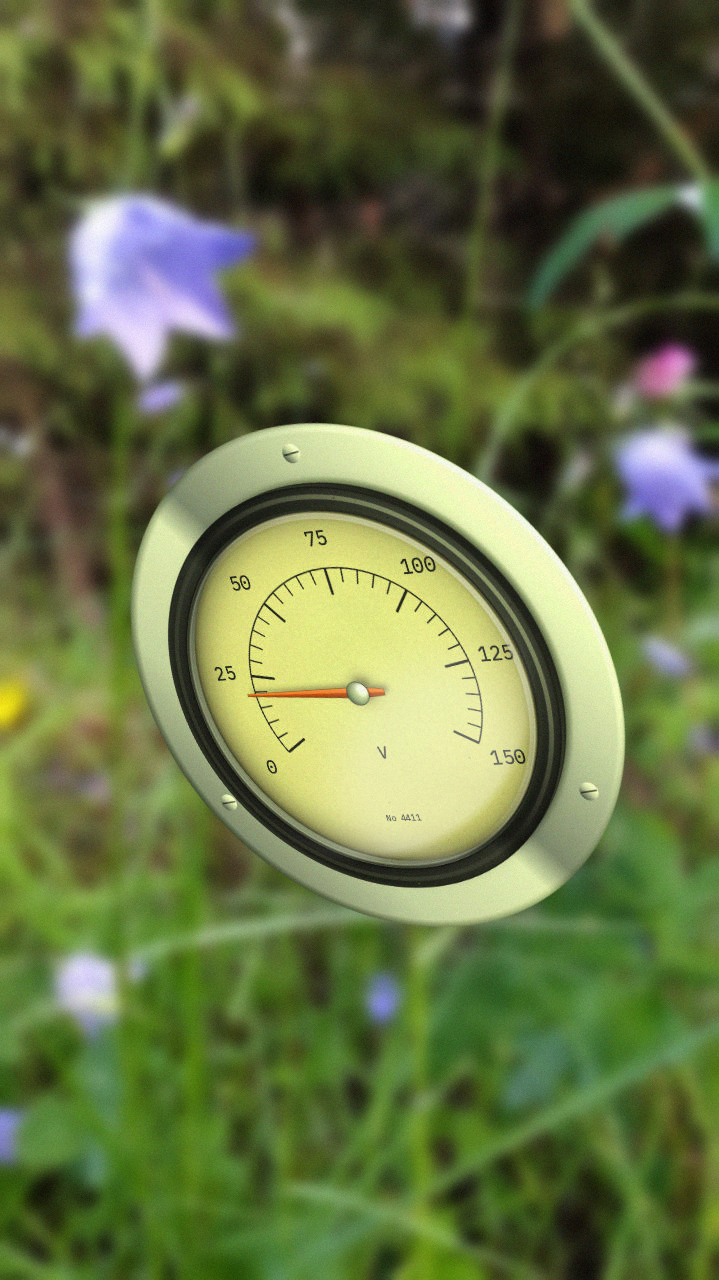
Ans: 20 V
